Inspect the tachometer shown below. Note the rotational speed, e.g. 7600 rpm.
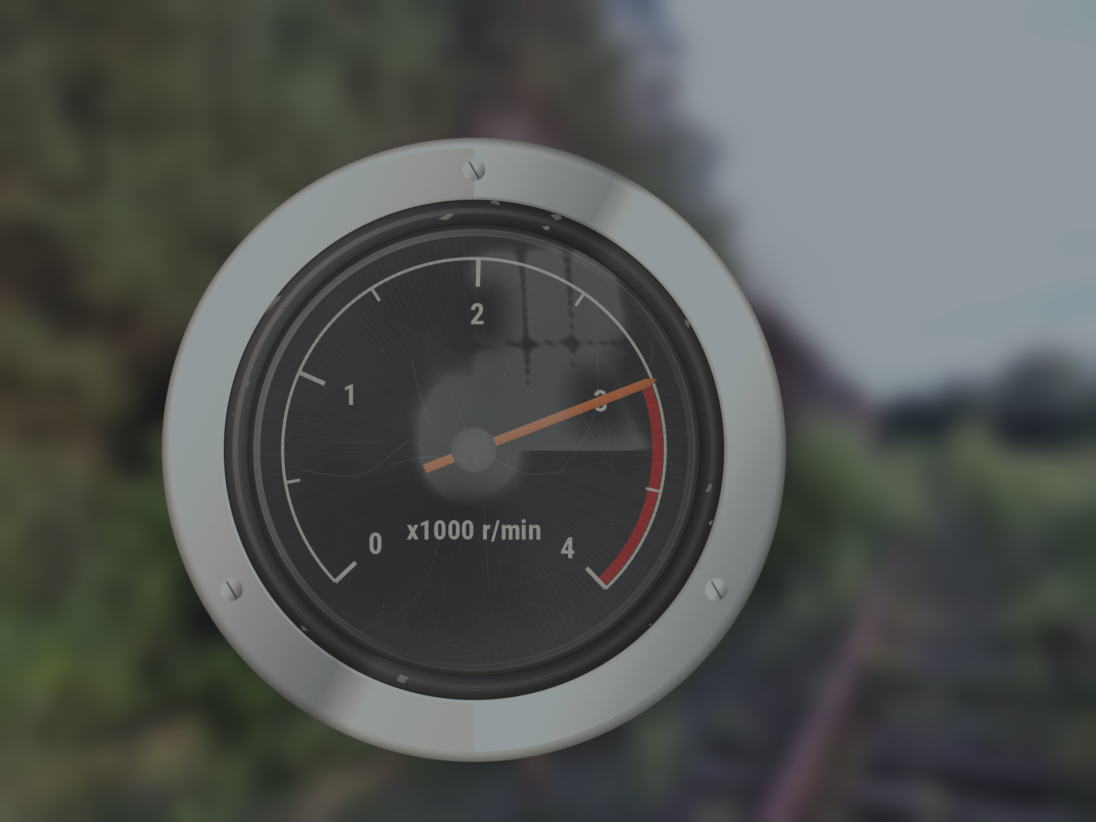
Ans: 3000 rpm
